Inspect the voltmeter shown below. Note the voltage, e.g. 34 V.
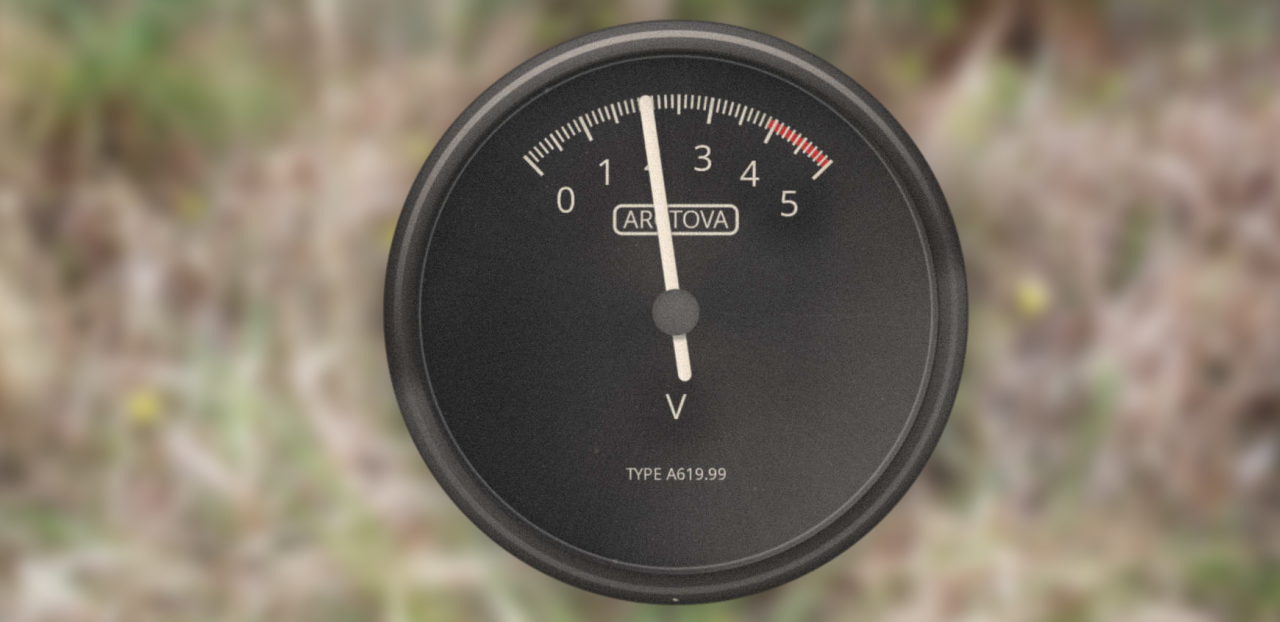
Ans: 2 V
